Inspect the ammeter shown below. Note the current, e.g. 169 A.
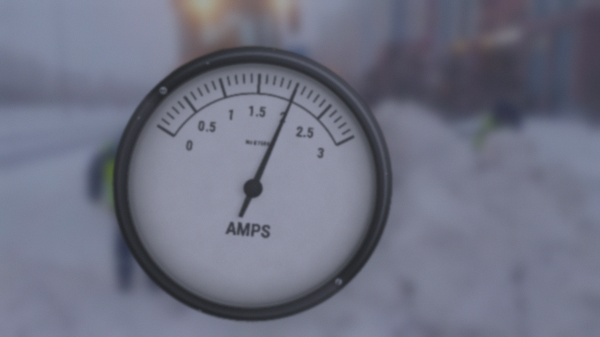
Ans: 2 A
